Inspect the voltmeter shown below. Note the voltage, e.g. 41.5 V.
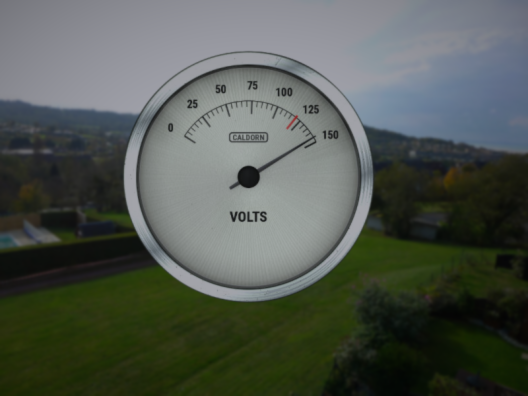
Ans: 145 V
